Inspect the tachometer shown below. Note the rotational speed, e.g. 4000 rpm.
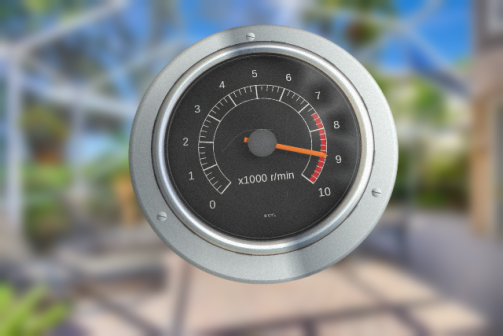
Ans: 9000 rpm
